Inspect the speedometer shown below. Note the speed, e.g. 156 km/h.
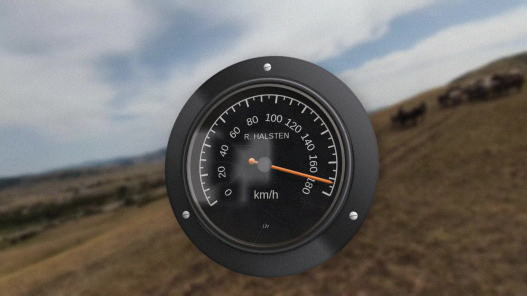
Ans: 172.5 km/h
